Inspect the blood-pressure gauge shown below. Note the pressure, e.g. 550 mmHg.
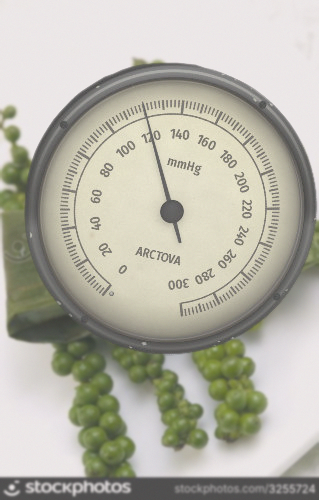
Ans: 120 mmHg
